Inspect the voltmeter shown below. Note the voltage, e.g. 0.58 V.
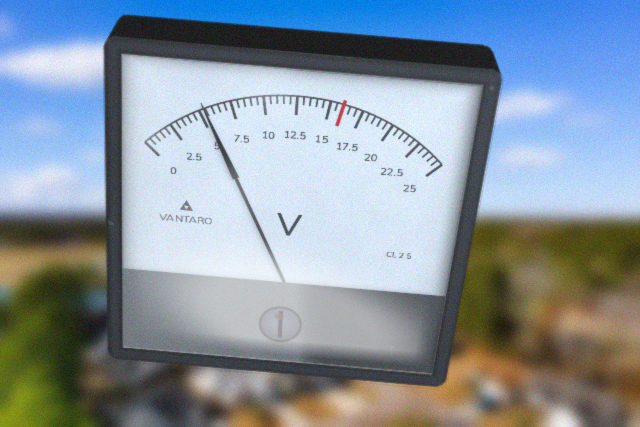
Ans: 5.5 V
